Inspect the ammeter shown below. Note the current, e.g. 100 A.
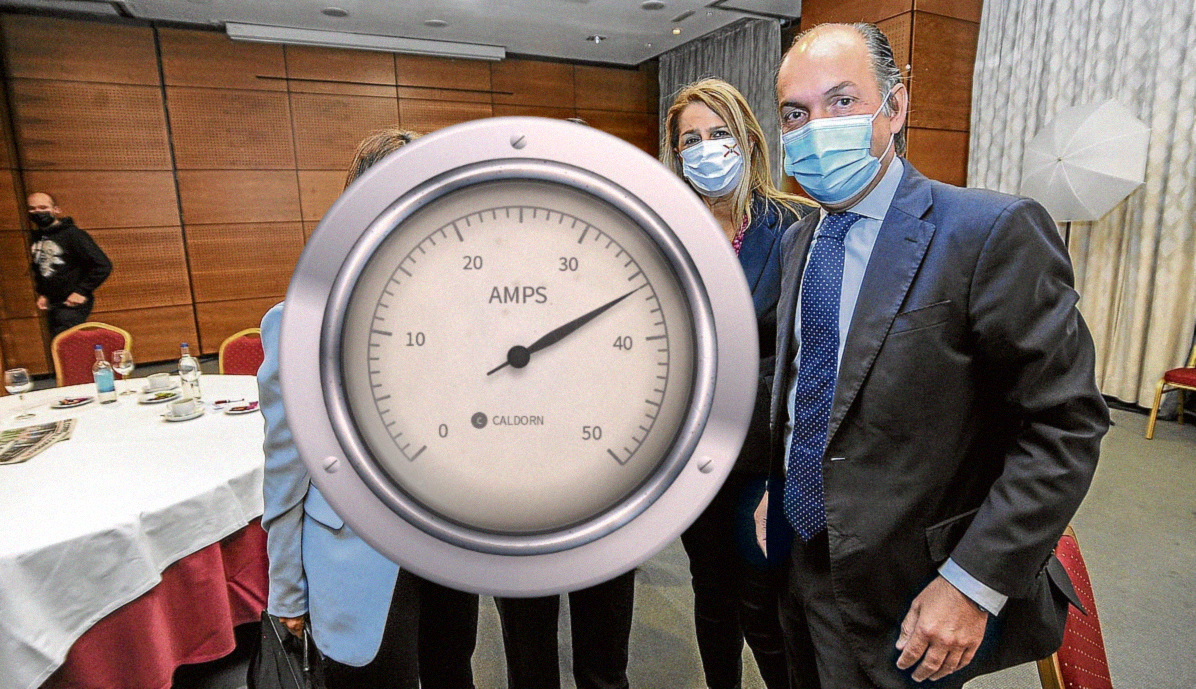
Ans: 36 A
